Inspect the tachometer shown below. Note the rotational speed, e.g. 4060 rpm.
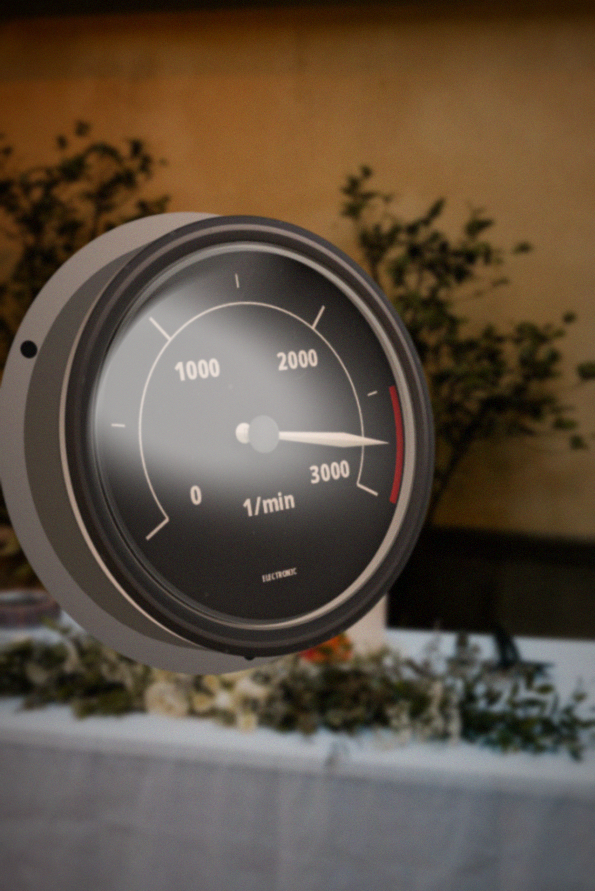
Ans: 2750 rpm
